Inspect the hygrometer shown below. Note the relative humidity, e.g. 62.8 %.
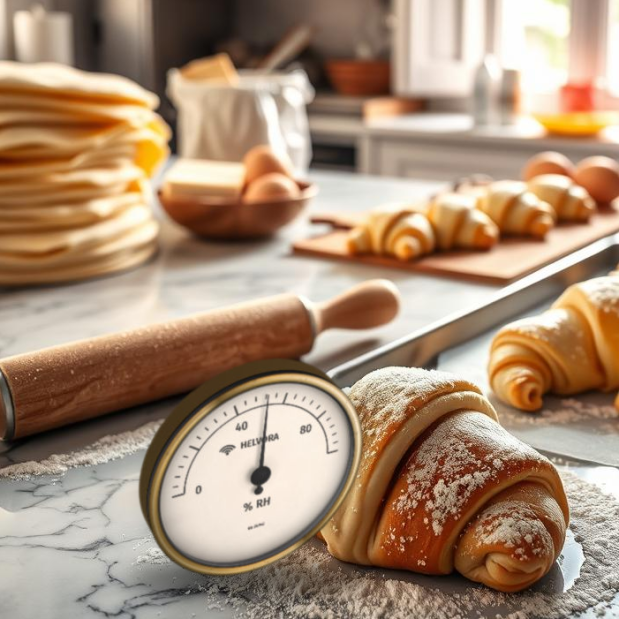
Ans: 52 %
